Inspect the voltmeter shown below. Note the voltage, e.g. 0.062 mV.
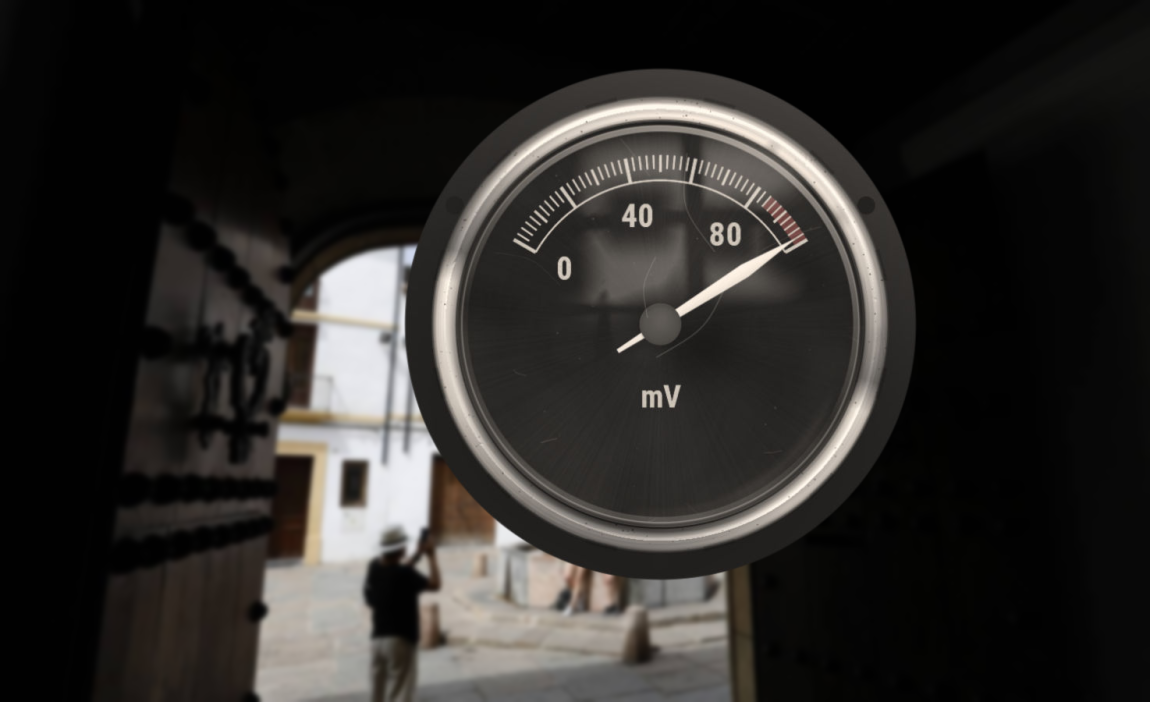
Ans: 98 mV
